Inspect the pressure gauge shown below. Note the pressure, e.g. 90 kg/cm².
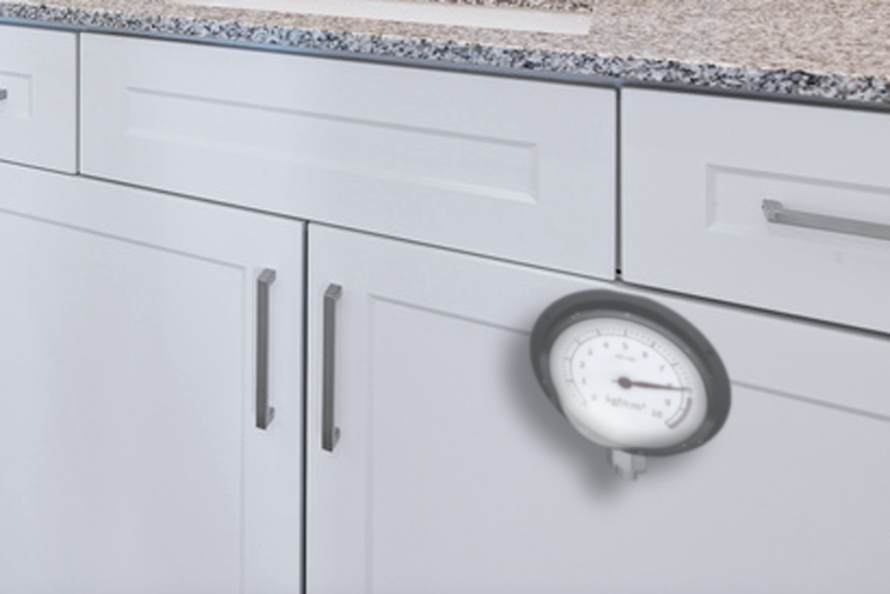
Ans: 8 kg/cm²
